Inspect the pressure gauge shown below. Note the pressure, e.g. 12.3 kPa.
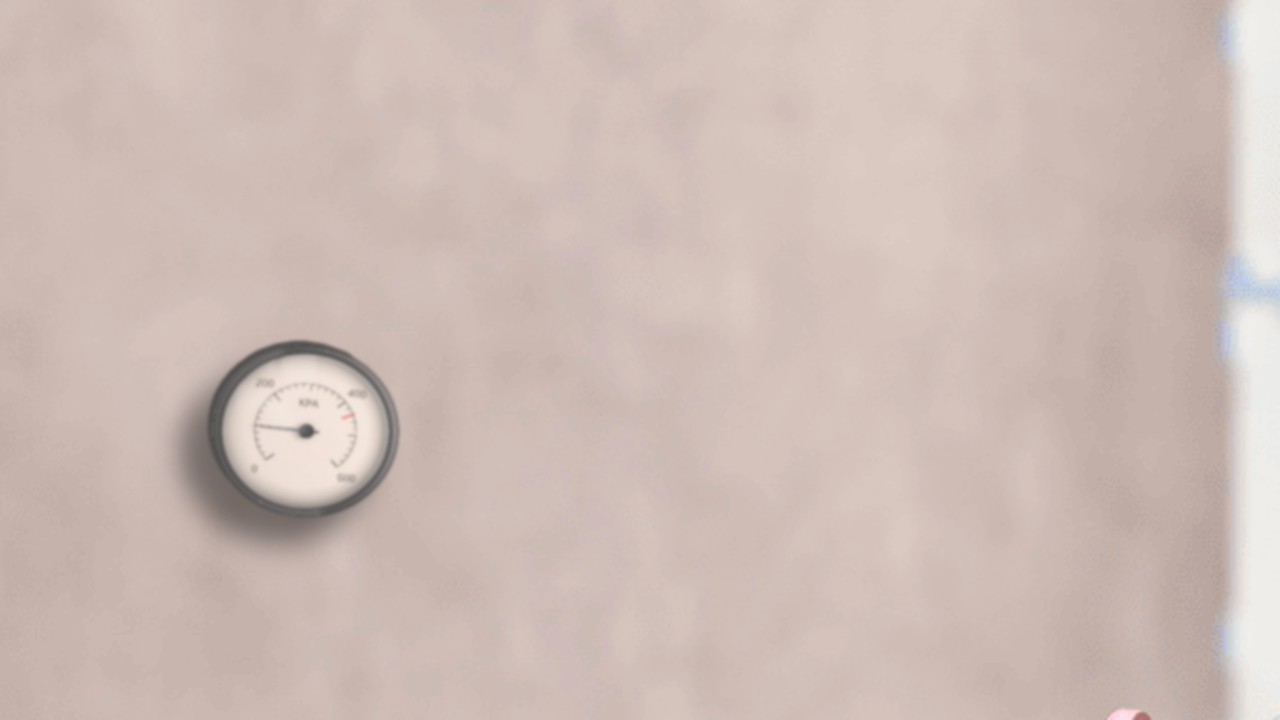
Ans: 100 kPa
